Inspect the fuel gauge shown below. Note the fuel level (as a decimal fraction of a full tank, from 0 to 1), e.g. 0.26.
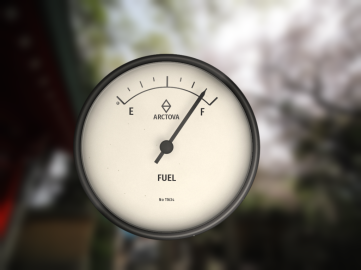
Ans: 0.875
